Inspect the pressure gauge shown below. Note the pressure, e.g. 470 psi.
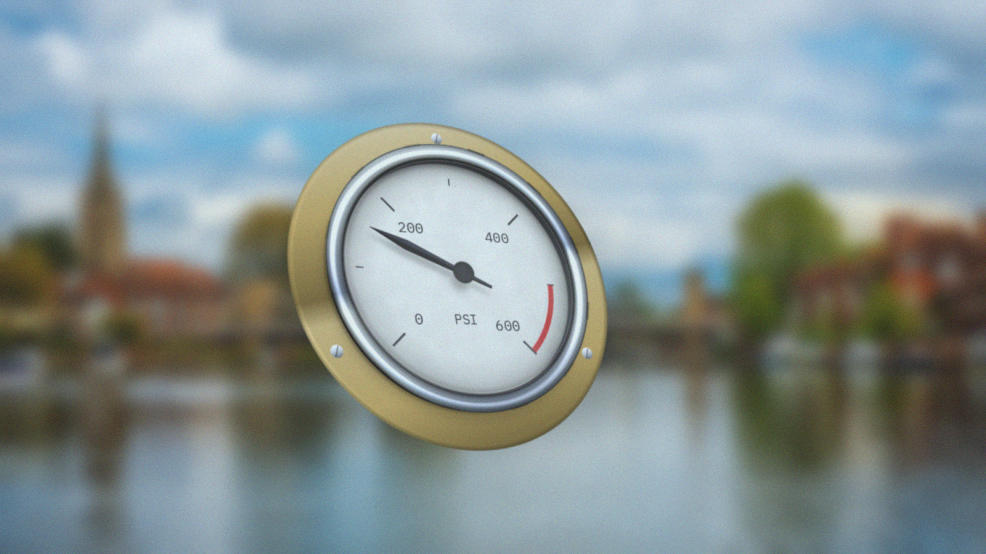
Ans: 150 psi
